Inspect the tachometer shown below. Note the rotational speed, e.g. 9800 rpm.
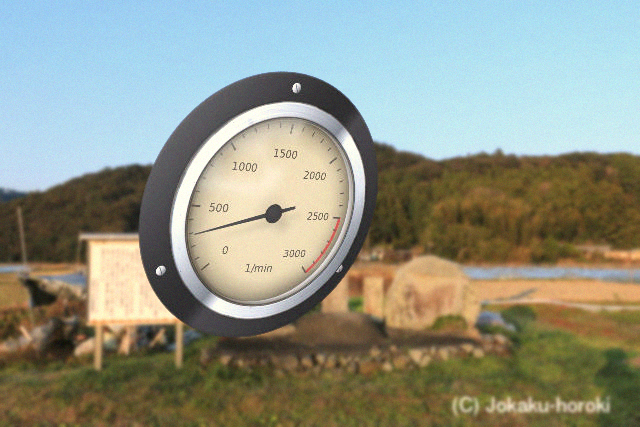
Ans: 300 rpm
